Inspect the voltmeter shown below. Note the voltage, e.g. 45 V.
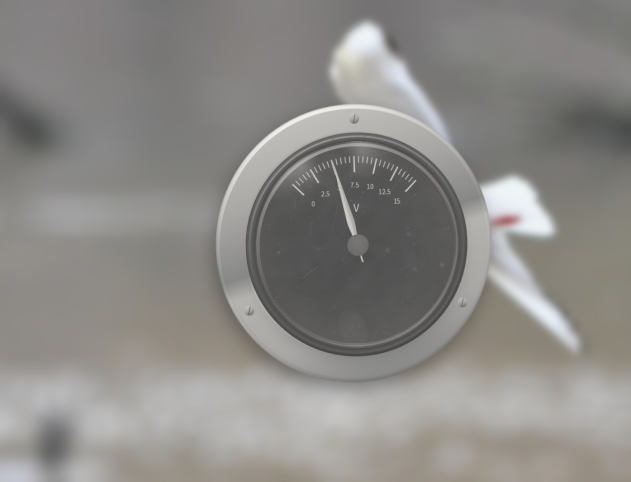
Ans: 5 V
